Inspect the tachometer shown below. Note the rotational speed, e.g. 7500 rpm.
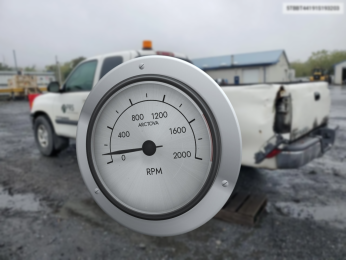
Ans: 100 rpm
